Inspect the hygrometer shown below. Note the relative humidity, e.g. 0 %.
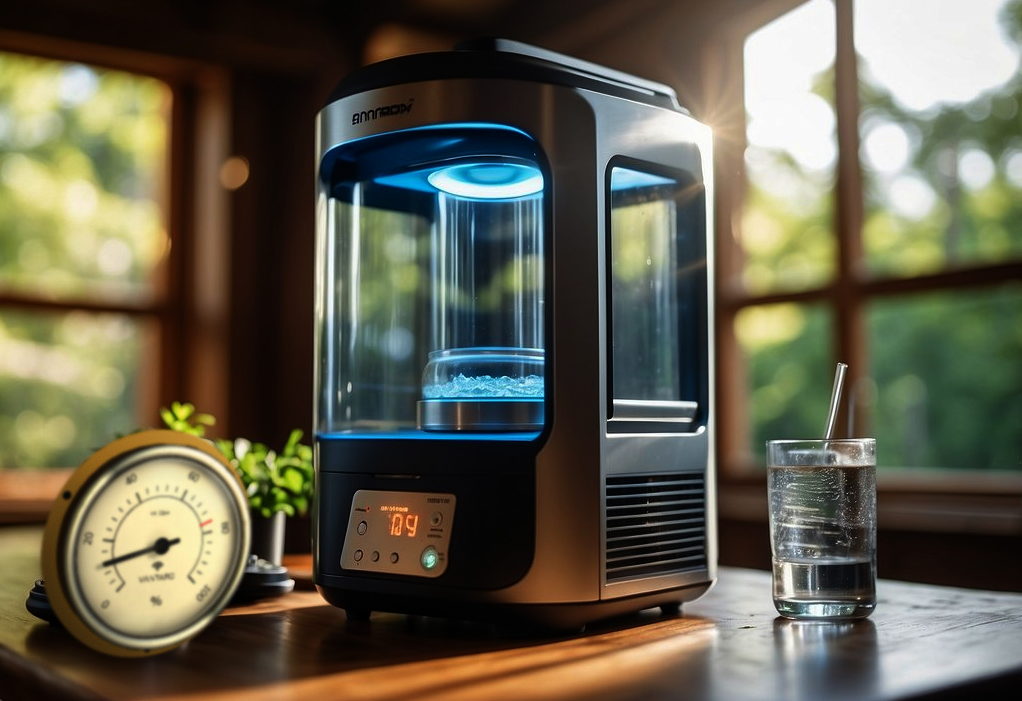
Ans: 12 %
